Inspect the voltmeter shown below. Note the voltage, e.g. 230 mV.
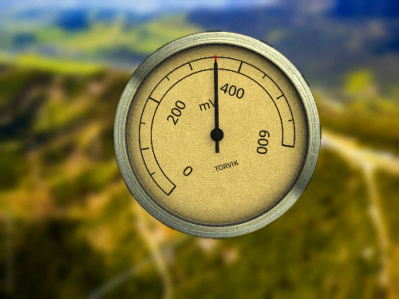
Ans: 350 mV
